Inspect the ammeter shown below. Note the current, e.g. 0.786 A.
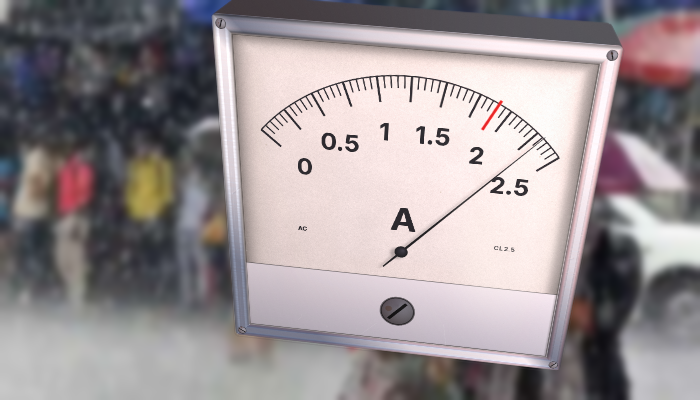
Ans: 2.3 A
